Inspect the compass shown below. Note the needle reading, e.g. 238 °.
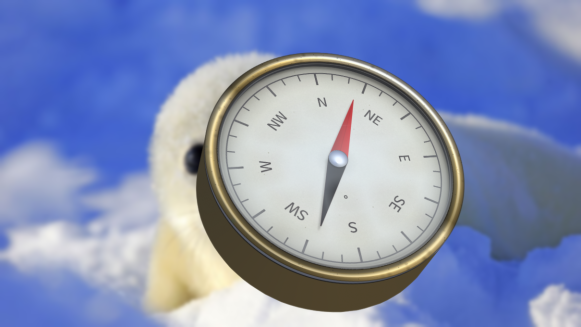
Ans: 25 °
